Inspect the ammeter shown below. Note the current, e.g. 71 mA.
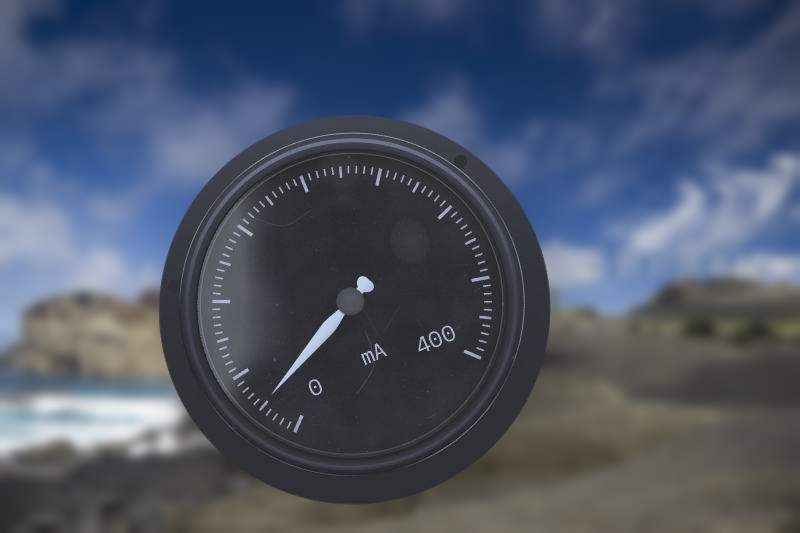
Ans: 25 mA
